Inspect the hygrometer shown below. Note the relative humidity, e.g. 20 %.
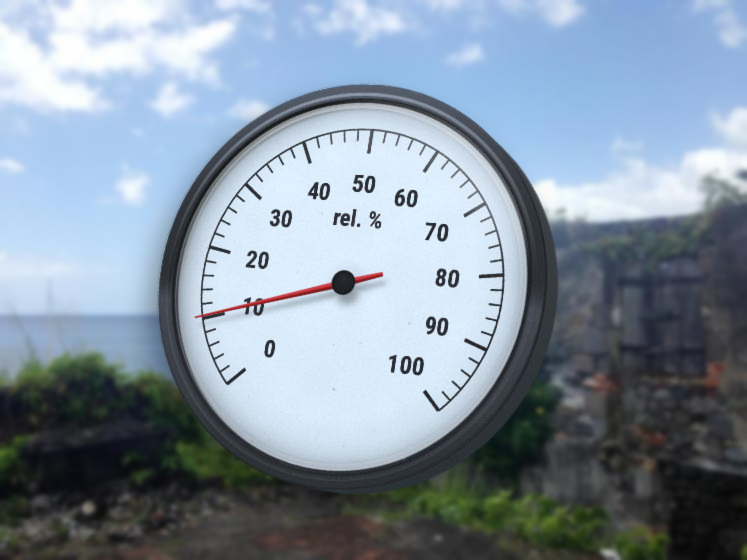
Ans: 10 %
